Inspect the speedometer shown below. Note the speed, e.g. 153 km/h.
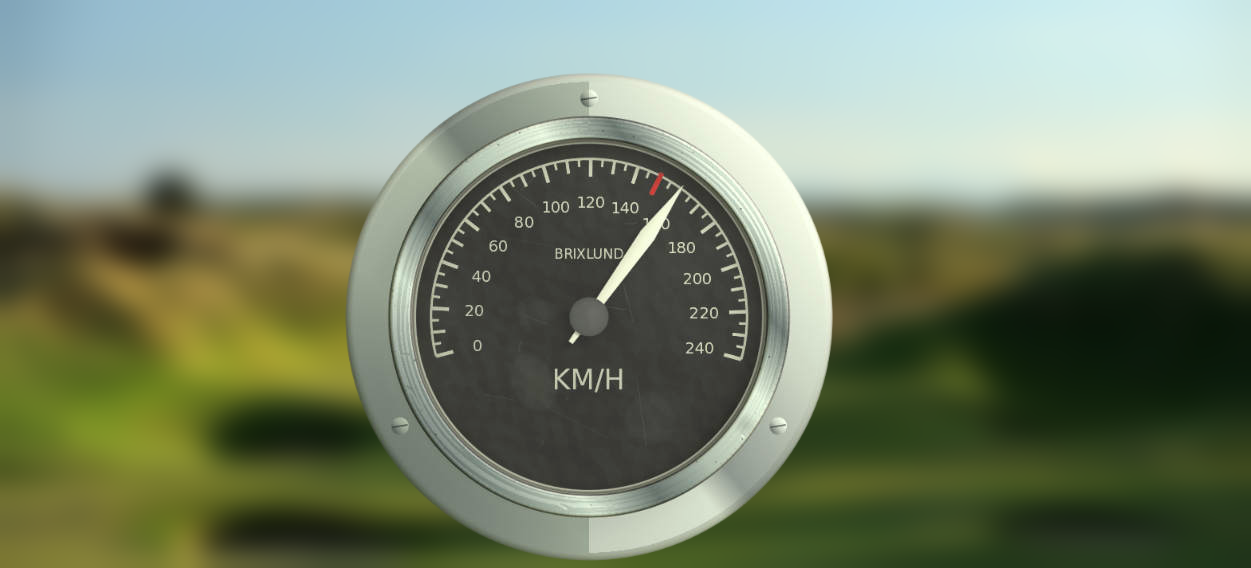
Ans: 160 km/h
